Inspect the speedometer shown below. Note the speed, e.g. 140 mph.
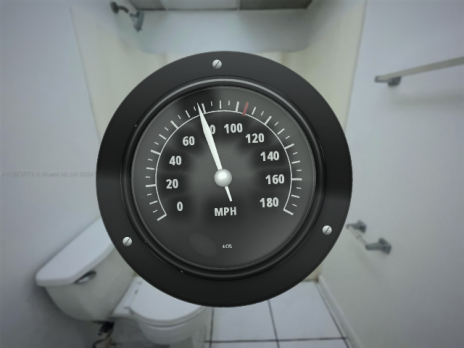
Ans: 77.5 mph
